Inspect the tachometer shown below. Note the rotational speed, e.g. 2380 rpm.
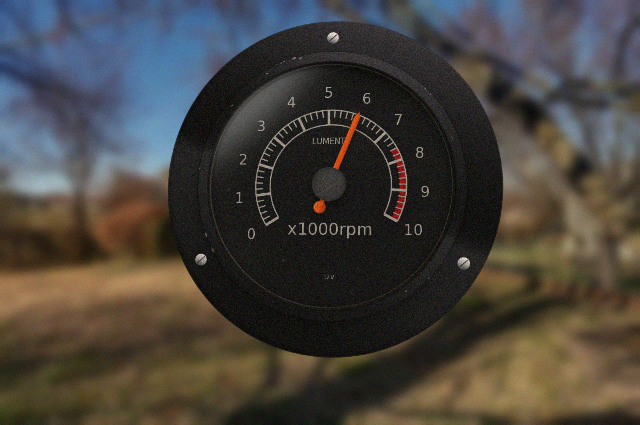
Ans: 6000 rpm
